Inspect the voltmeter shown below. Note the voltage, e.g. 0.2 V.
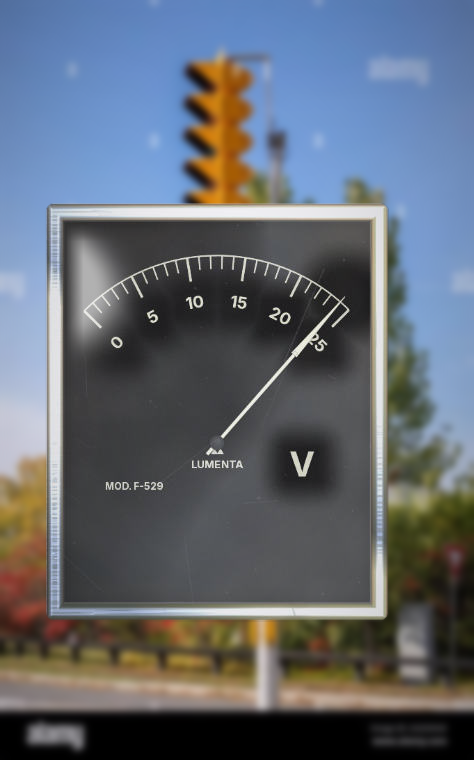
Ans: 24 V
